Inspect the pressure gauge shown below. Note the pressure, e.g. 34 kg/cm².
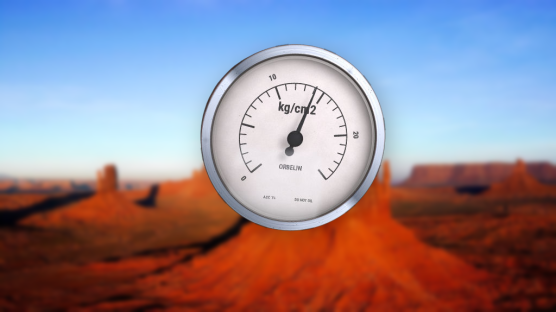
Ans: 14 kg/cm²
